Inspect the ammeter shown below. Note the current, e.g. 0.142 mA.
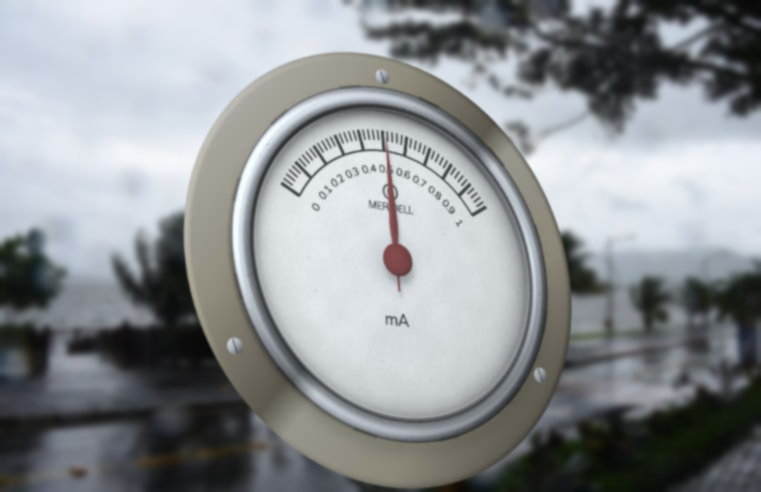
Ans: 0.5 mA
